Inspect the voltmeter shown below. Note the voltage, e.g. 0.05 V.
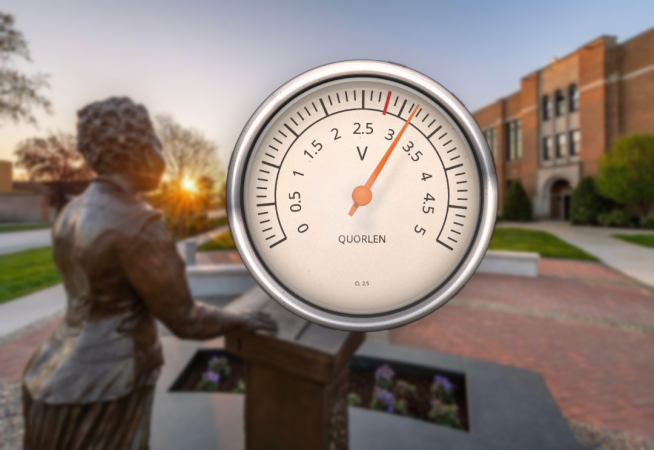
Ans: 3.15 V
